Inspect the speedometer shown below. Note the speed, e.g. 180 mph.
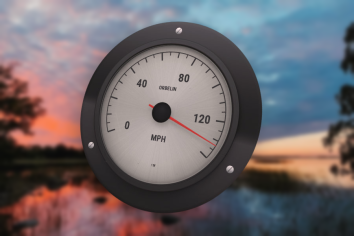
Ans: 132.5 mph
